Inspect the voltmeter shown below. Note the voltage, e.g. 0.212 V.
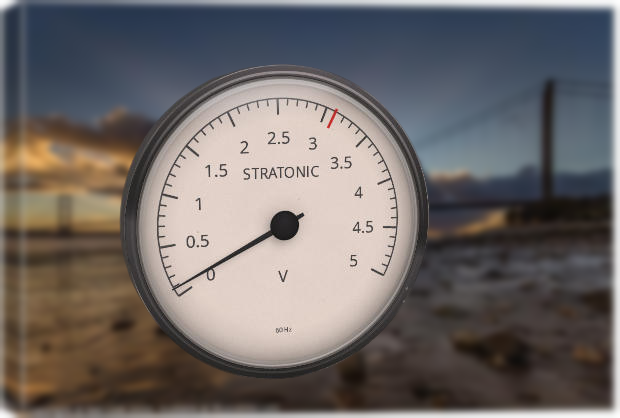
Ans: 0.1 V
